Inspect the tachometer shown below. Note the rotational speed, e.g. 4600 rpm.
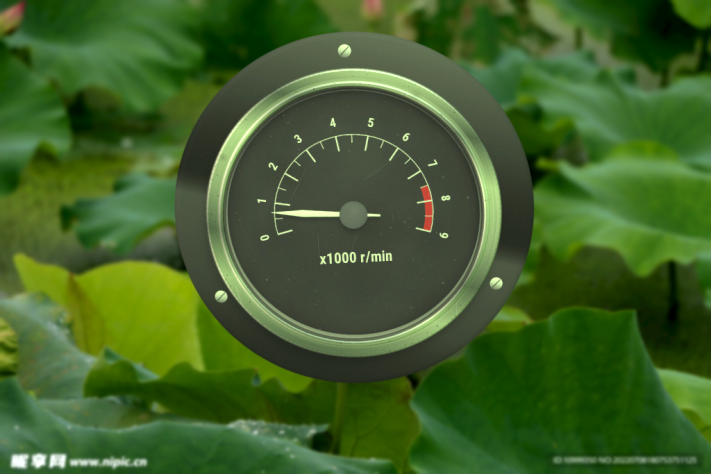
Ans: 750 rpm
